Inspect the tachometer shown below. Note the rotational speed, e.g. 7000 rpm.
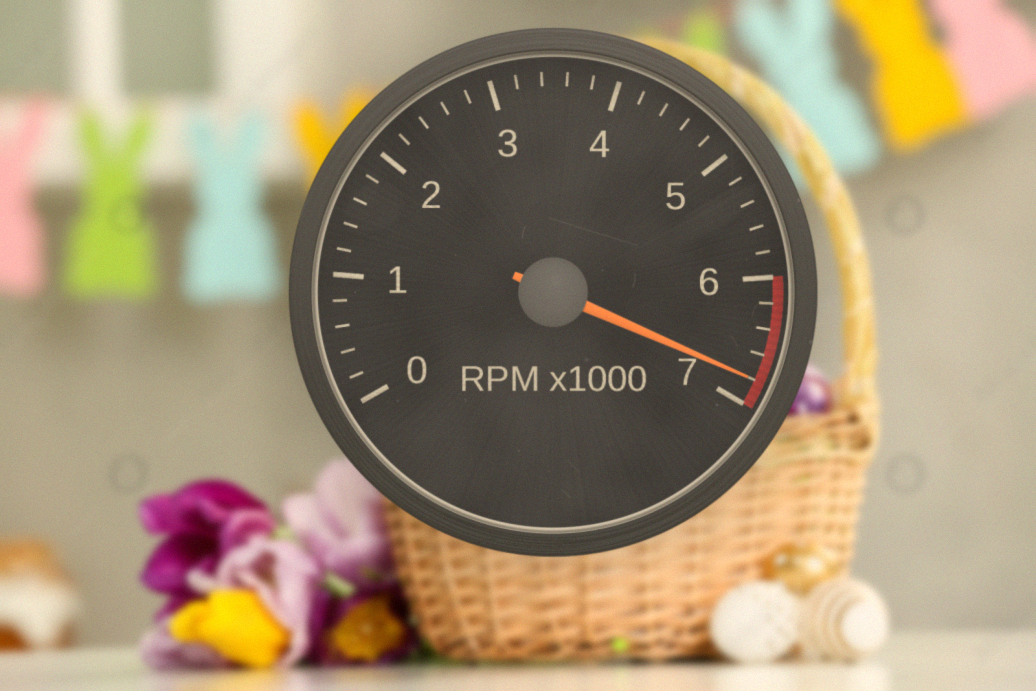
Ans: 6800 rpm
